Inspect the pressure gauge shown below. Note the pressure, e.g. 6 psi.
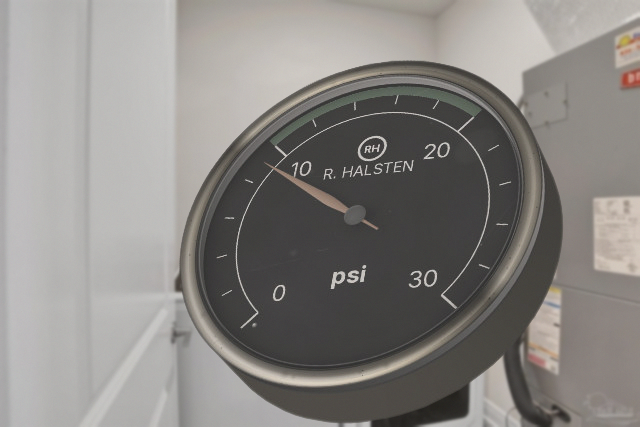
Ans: 9 psi
